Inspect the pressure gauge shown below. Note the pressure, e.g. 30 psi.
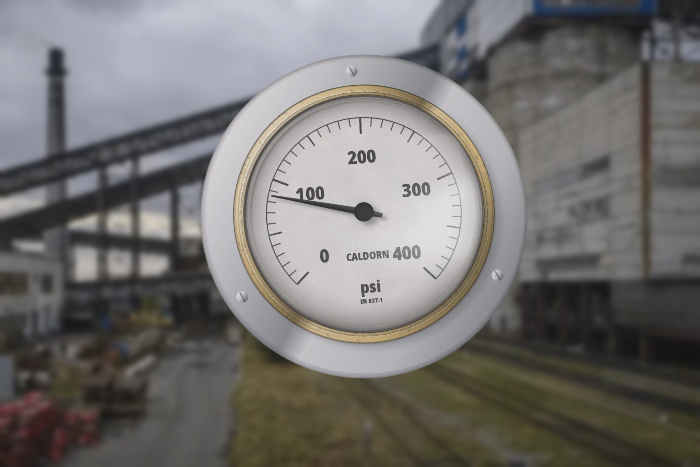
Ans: 85 psi
